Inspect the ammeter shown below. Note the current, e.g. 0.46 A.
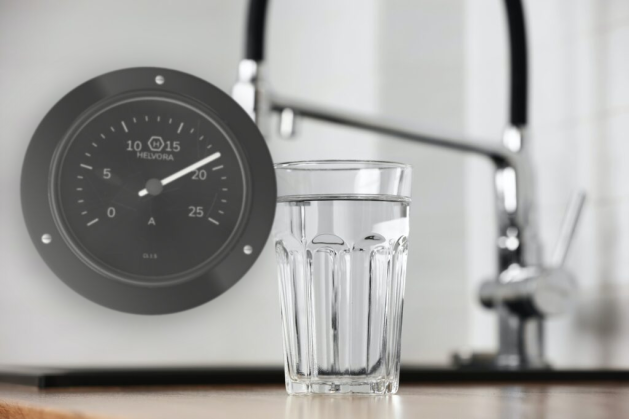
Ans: 19 A
